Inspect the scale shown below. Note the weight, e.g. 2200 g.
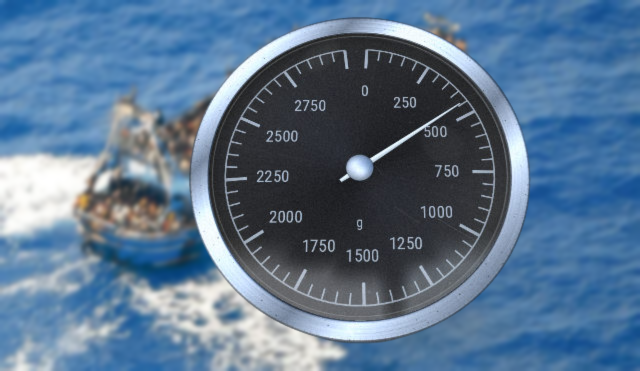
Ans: 450 g
